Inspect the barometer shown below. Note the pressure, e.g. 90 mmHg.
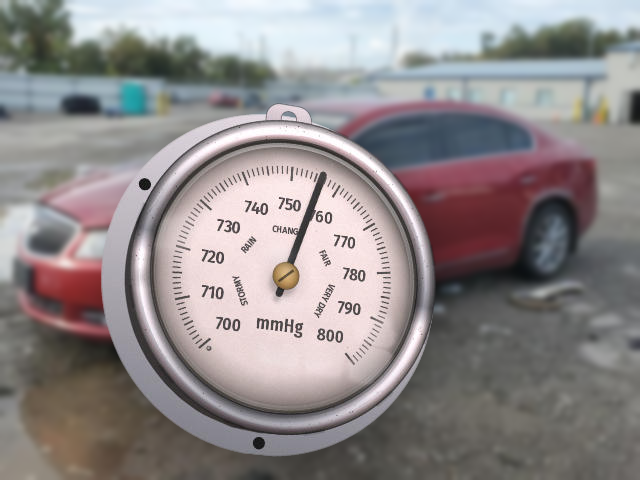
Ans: 756 mmHg
